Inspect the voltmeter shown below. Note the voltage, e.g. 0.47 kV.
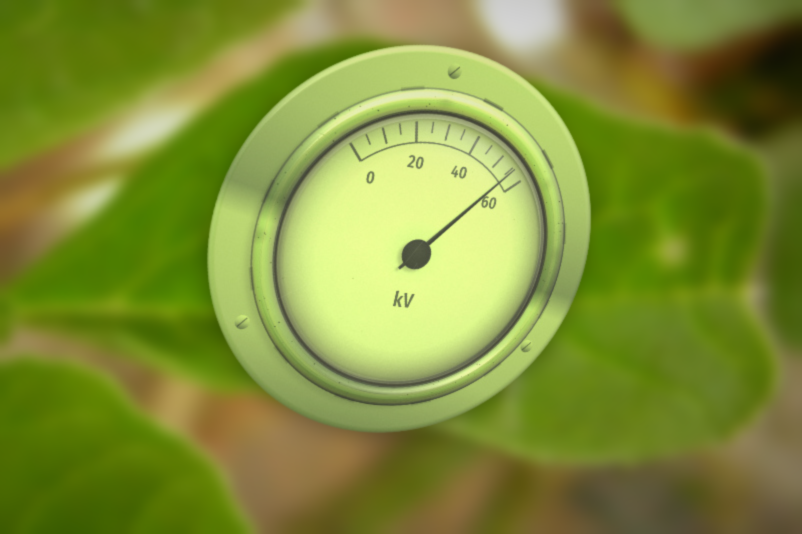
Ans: 55 kV
